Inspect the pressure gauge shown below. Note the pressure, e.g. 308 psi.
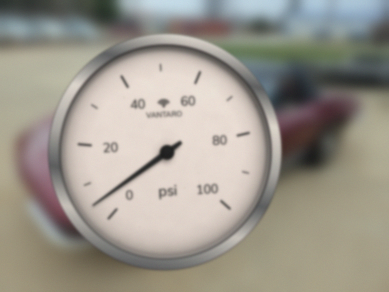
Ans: 5 psi
